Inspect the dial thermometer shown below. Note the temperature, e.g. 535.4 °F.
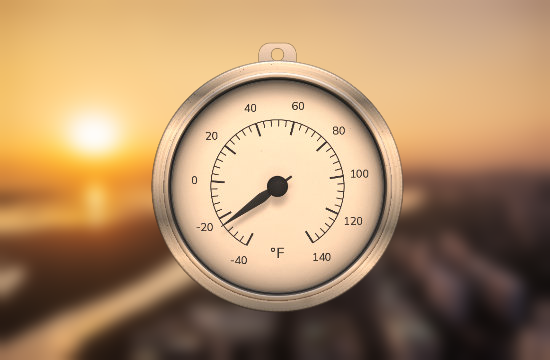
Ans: -24 °F
